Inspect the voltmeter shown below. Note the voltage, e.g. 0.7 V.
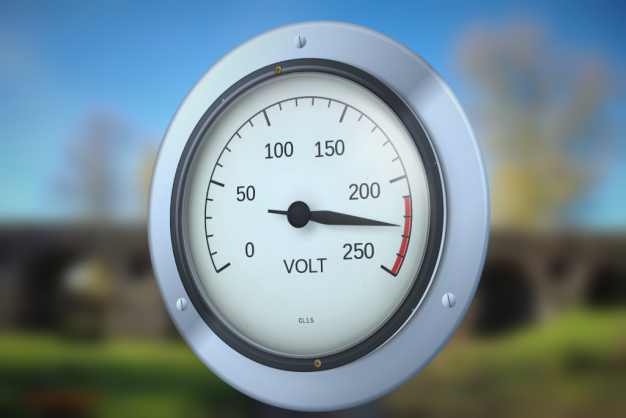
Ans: 225 V
